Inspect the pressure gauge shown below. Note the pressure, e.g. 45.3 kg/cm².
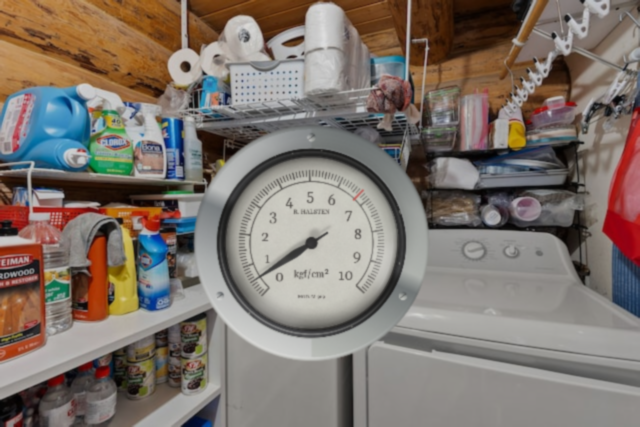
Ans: 0.5 kg/cm²
